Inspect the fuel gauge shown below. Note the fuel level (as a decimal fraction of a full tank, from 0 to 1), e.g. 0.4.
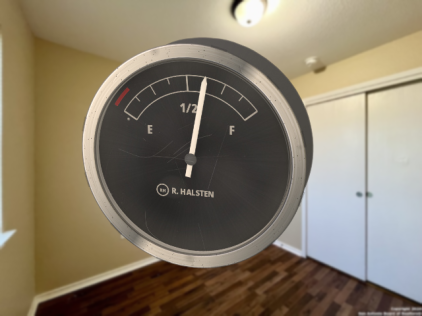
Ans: 0.625
